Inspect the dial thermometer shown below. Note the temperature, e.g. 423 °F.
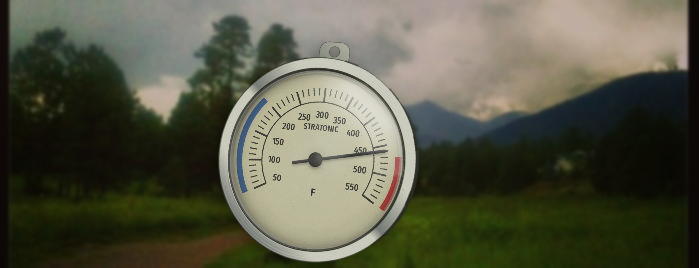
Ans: 460 °F
